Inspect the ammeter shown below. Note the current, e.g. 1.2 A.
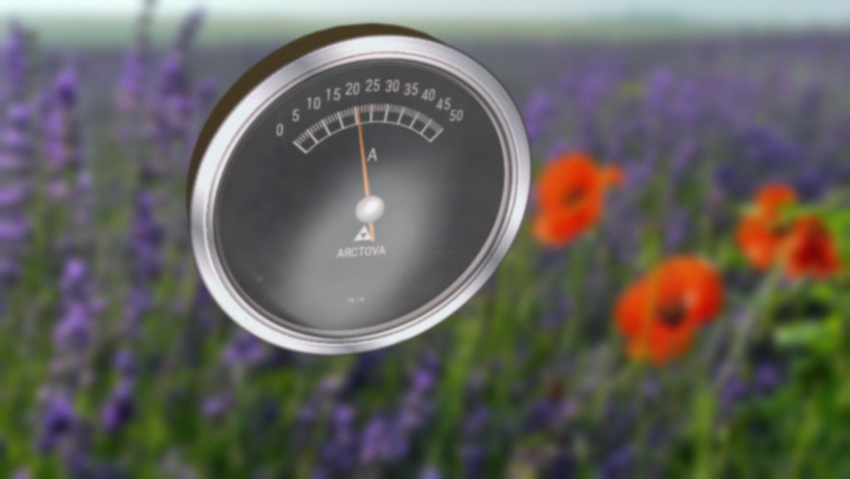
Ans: 20 A
